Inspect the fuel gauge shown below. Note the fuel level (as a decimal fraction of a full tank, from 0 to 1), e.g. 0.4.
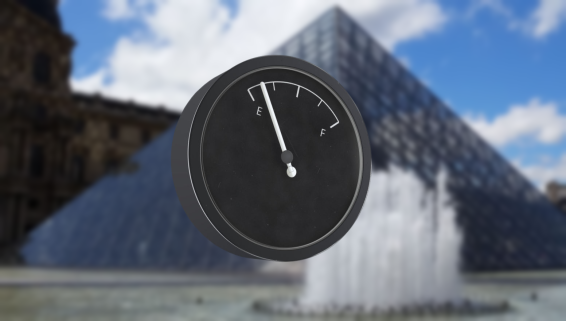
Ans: 0.125
